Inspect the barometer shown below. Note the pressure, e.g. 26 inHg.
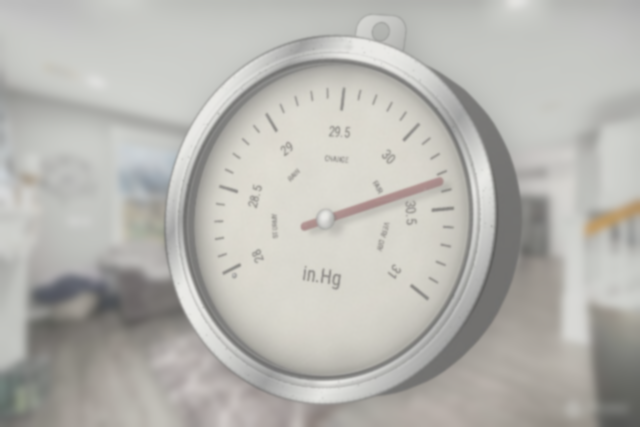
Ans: 30.35 inHg
